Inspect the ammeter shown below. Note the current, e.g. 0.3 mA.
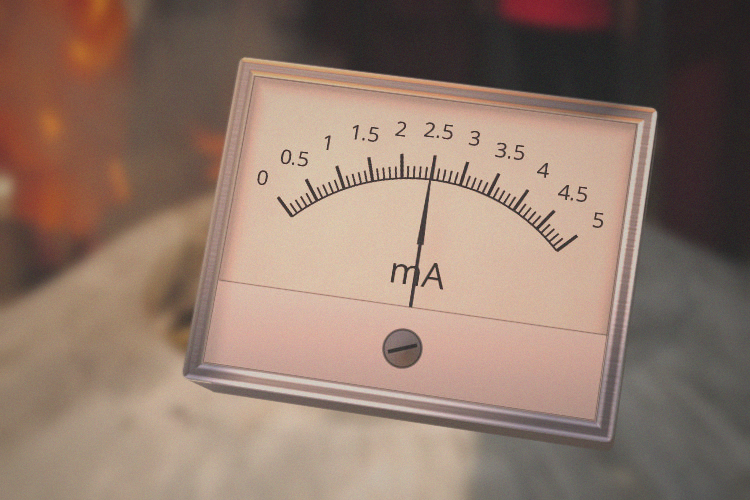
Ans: 2.5 mA
